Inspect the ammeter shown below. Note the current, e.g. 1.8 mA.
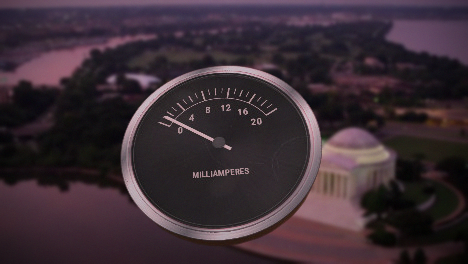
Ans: 1 mA
